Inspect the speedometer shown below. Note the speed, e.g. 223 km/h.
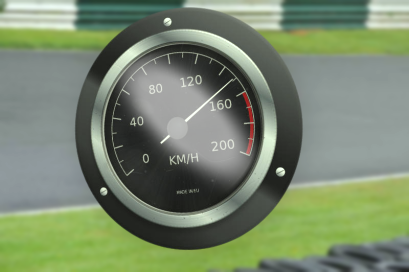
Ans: 150 km/h
